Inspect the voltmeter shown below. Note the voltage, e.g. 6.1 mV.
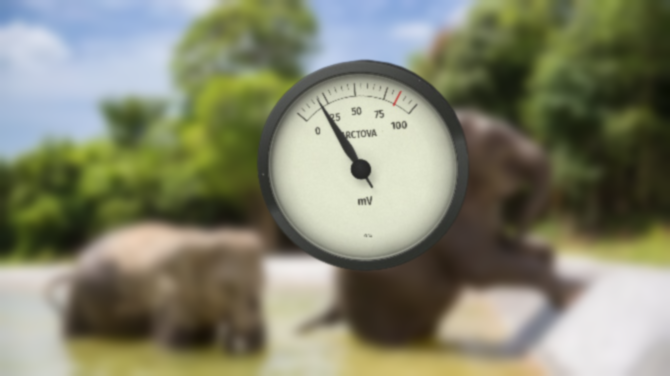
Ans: 20 mV
